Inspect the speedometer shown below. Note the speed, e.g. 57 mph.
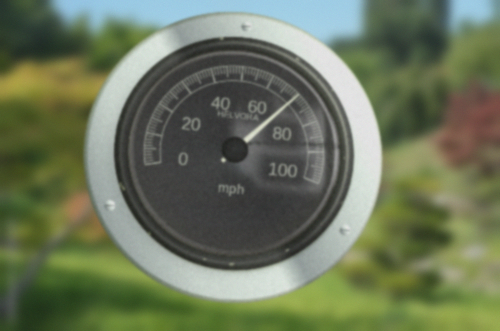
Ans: 70 mph
